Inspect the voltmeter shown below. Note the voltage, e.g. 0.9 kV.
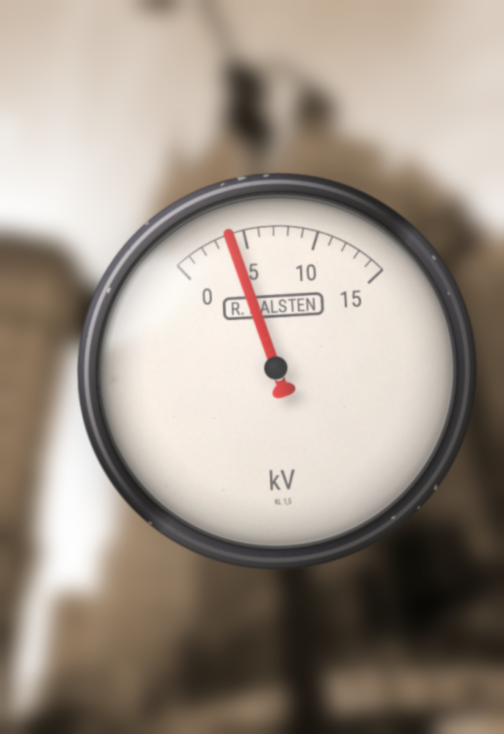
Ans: 4 kV
